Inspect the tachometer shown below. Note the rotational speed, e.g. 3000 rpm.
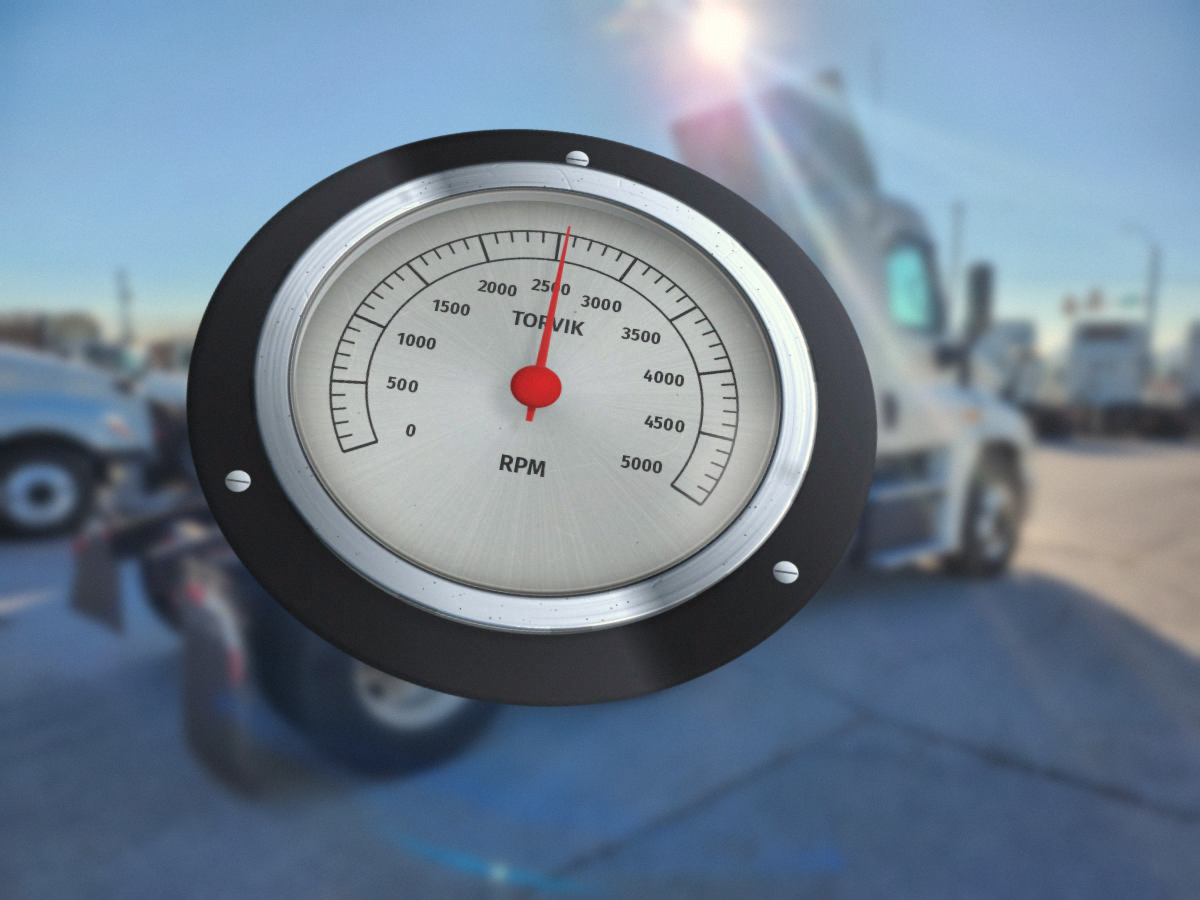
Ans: 2550 rpm
